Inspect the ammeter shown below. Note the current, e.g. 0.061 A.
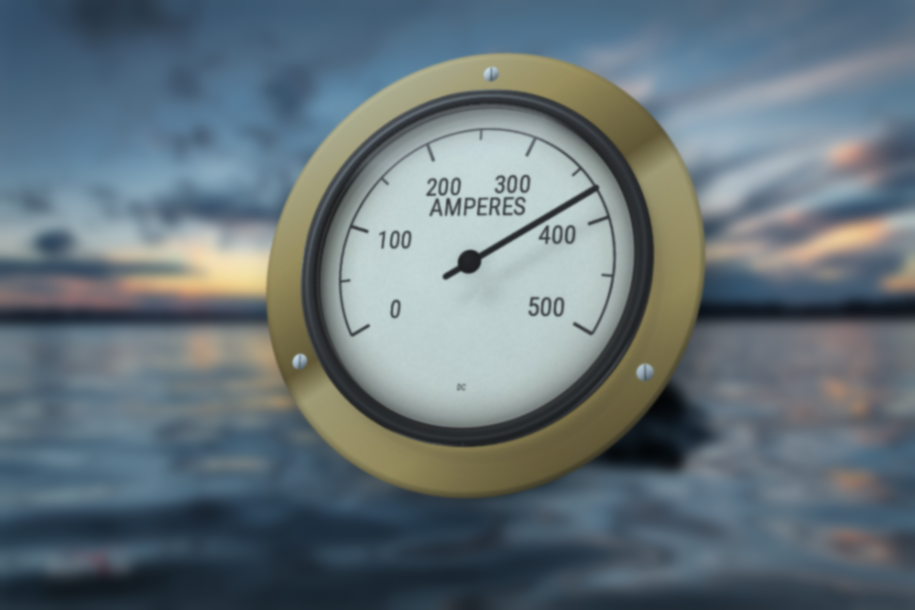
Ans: 375 A
